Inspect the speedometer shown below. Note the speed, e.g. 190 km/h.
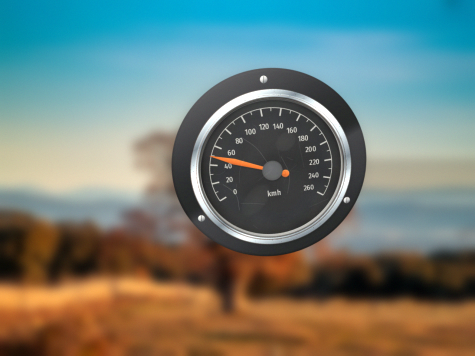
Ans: 50 km/h
